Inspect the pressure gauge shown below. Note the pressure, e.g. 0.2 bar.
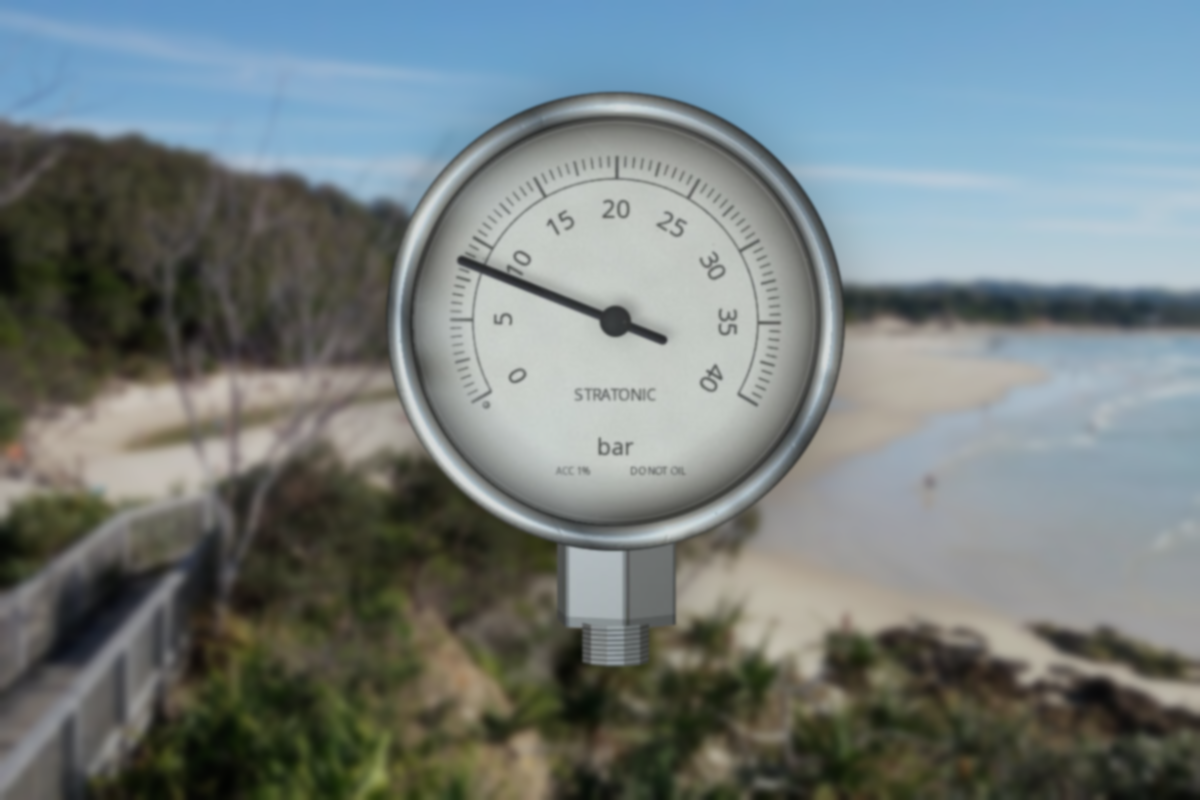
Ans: 8.5 bar
